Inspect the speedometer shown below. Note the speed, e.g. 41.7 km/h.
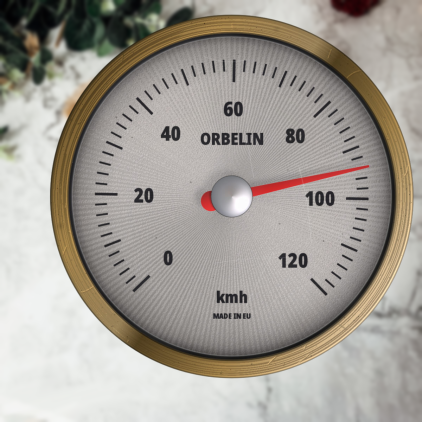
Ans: 94 km/h
